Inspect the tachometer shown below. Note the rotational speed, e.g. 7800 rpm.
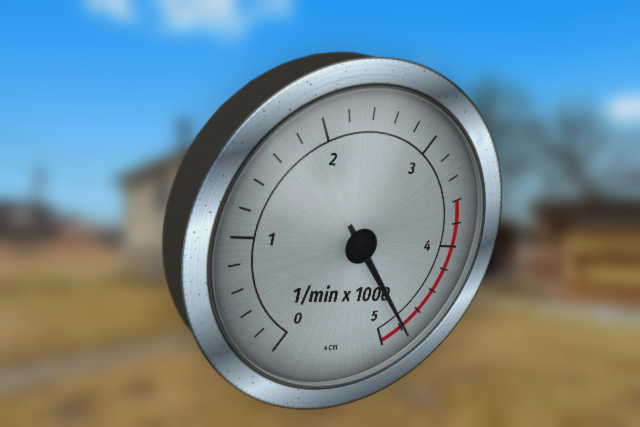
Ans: 4800 rpm
